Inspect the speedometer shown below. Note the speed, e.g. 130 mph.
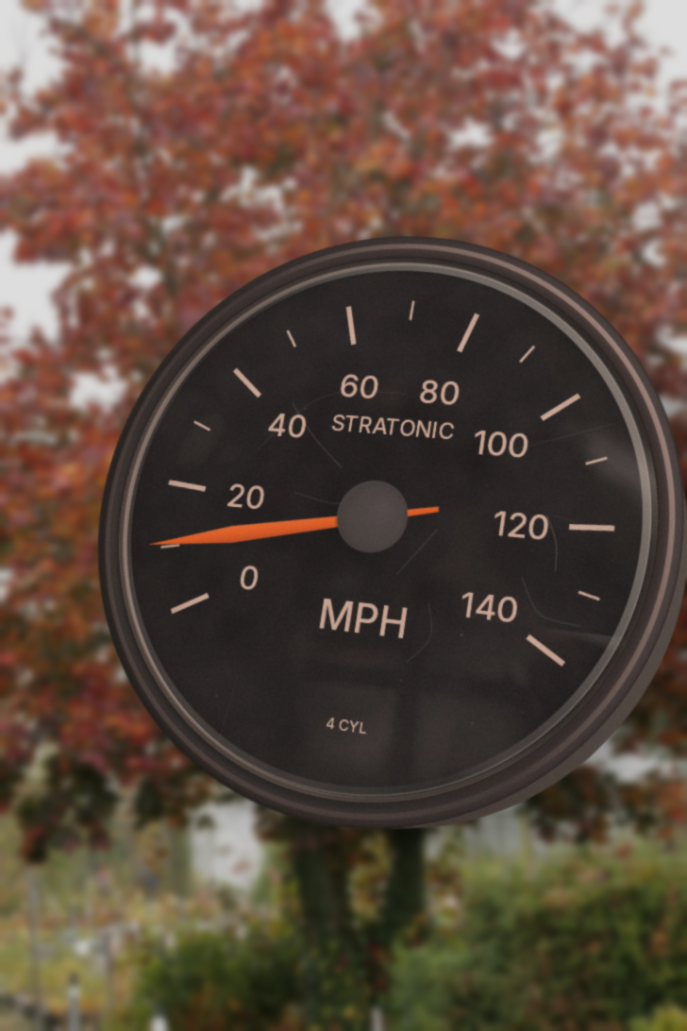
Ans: 10 mph
